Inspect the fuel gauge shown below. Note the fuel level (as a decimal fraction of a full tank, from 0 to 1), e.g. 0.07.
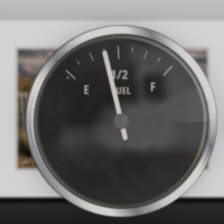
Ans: 0.375
